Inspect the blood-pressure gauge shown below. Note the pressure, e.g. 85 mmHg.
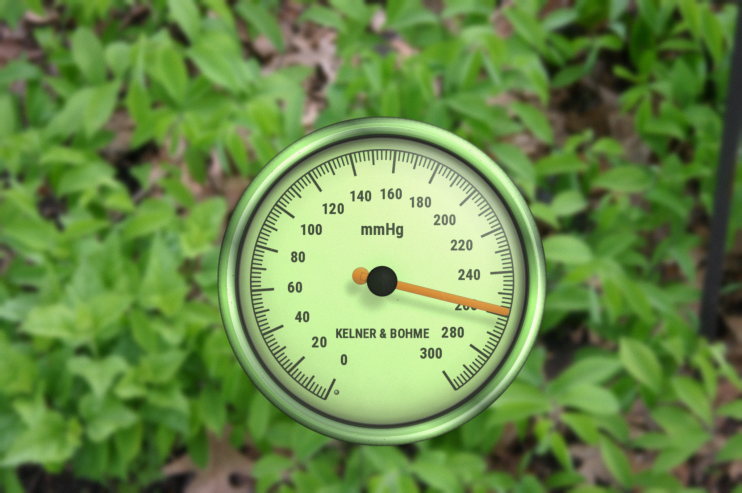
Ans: 258 mmHg
